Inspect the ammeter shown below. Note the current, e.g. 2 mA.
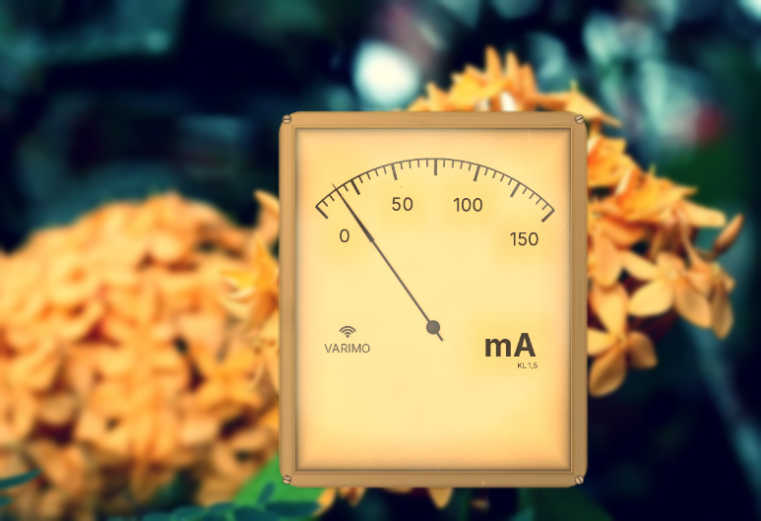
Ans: 15 mA
